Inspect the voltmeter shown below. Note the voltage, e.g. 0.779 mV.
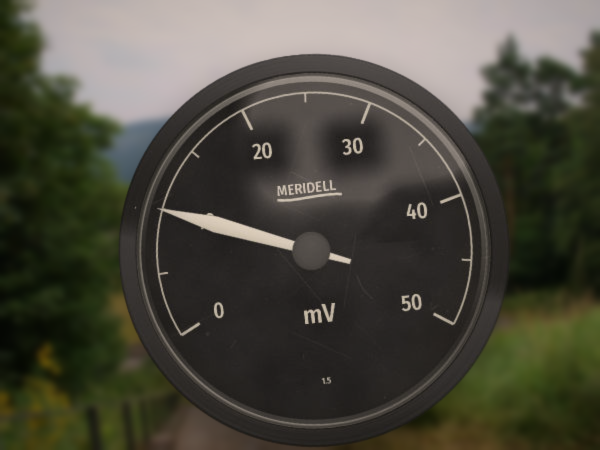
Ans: 10 mV
